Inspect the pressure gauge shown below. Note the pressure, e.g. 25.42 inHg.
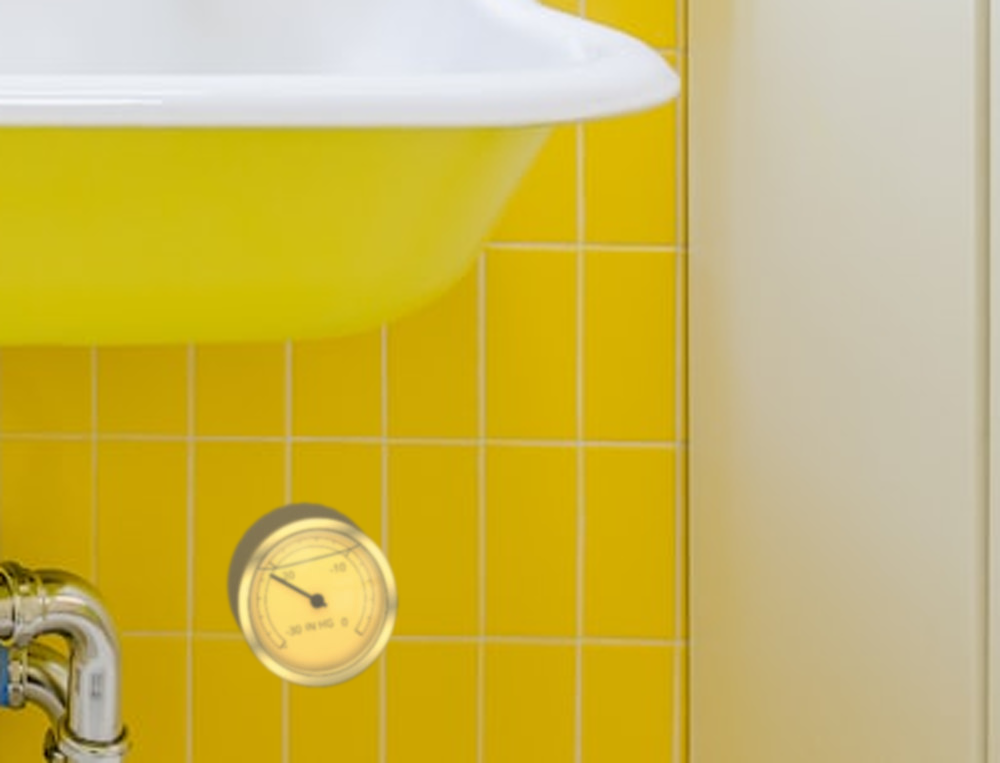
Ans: -21 inHg
